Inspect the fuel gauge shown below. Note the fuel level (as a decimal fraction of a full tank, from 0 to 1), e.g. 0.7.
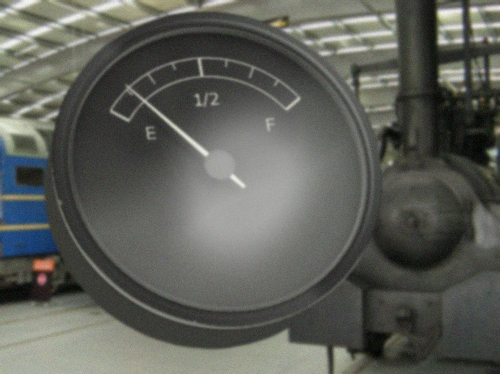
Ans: 0.125
